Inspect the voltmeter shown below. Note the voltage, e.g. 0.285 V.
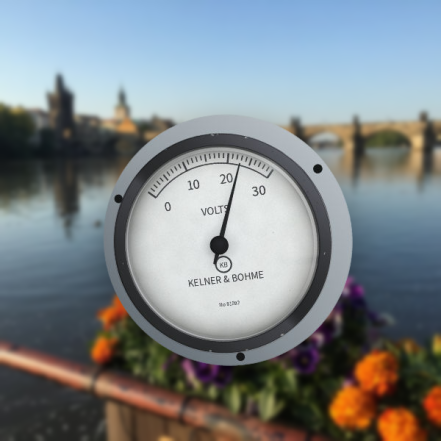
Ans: 23 V
